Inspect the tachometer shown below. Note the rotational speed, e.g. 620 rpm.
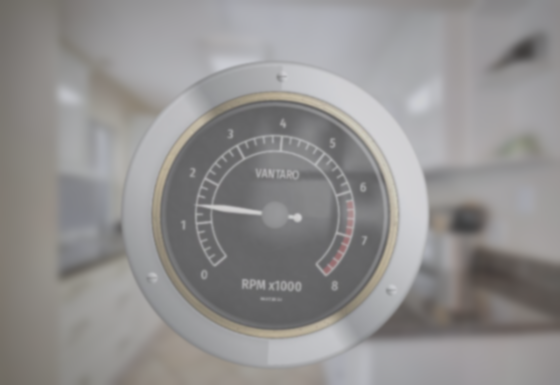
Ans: 1400 rpm
